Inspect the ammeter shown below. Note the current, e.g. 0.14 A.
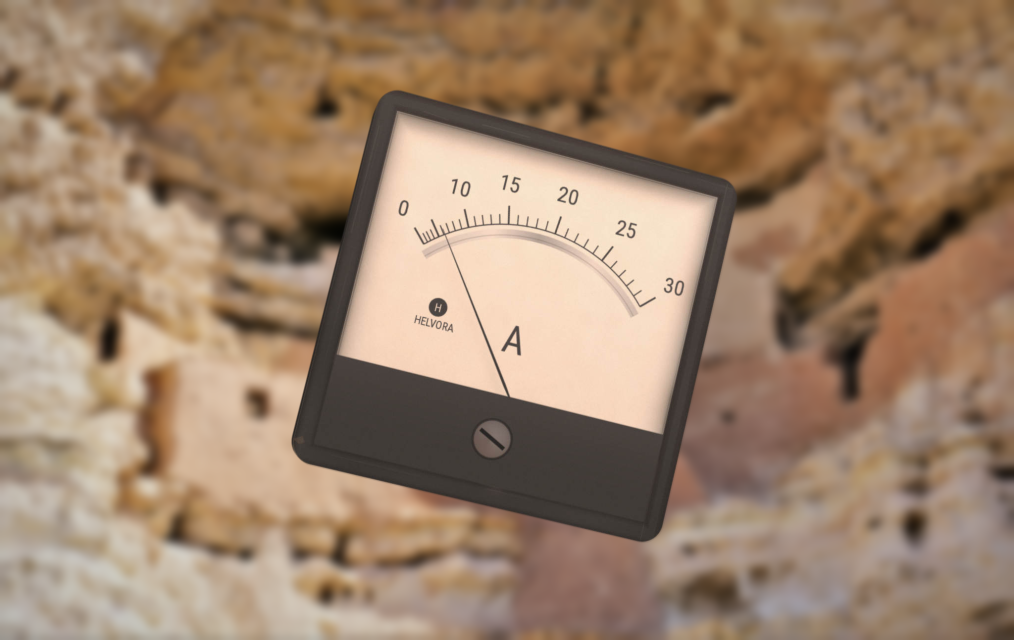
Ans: 6 A
